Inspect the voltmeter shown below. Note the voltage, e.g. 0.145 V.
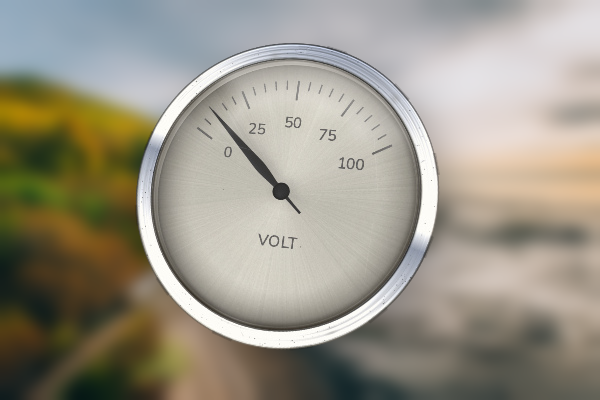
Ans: 10 V
